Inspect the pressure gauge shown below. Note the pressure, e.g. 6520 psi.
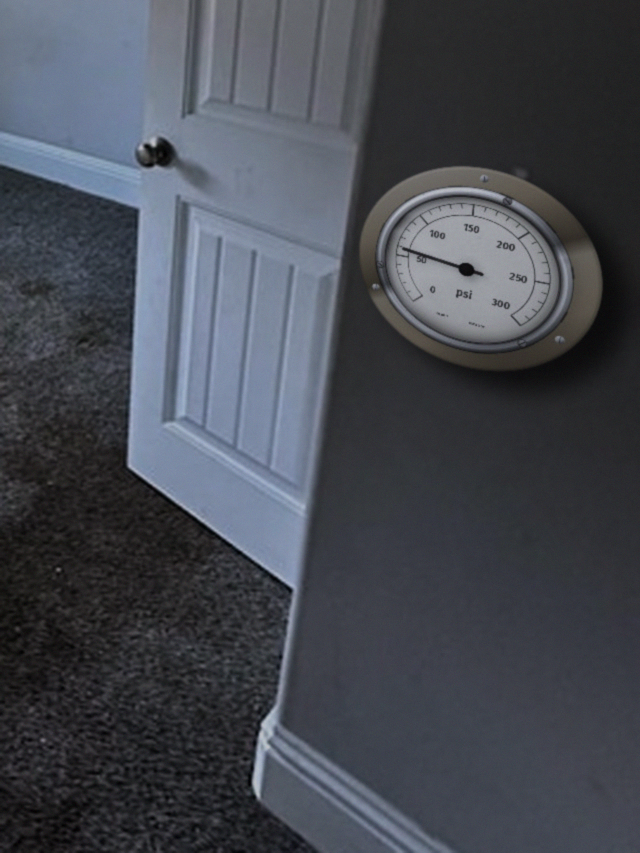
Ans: 60 psi
